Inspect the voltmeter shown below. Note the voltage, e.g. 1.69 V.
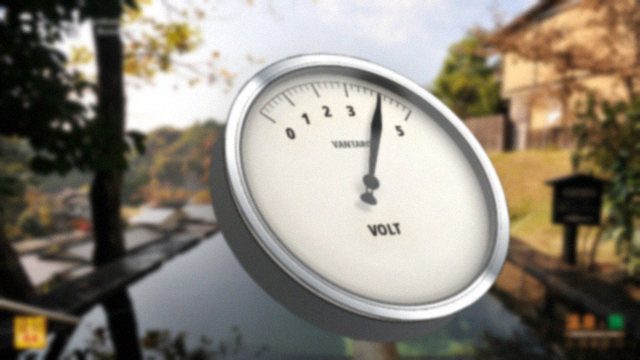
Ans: 4 V
